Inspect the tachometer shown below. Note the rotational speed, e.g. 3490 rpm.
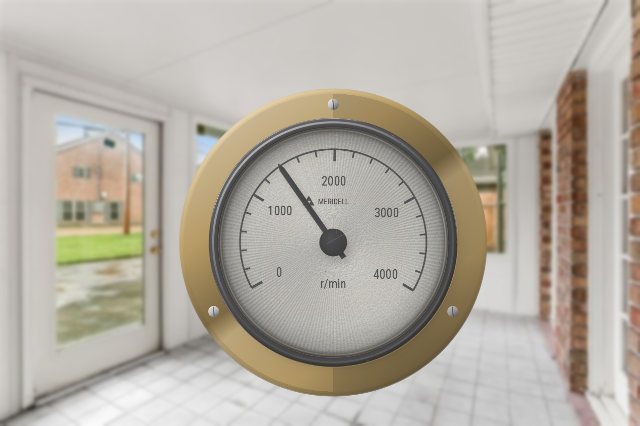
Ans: 1400 rpm
